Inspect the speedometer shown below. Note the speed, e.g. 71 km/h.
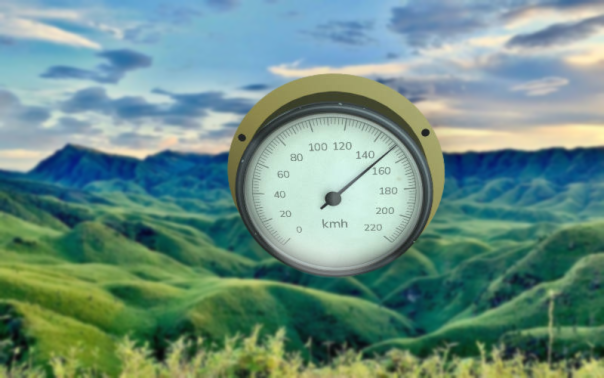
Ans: 150 km/h
